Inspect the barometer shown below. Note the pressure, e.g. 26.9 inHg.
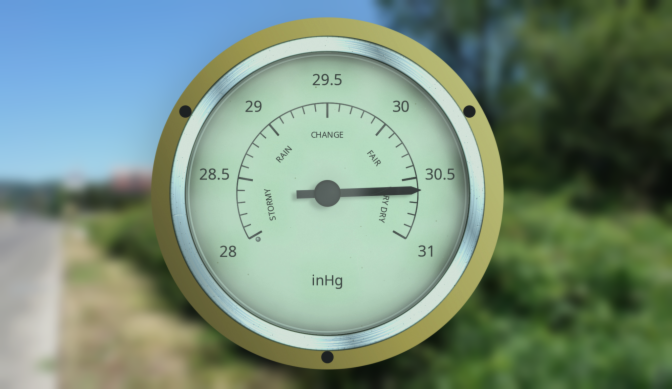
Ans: 30.6 inHg
